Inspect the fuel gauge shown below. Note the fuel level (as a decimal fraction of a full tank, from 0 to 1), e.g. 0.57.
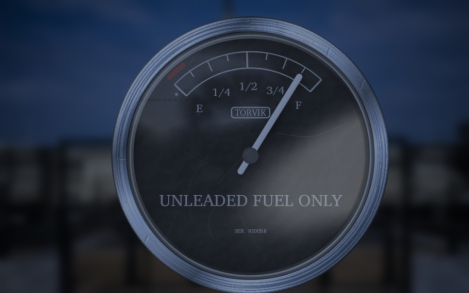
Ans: 0.875
